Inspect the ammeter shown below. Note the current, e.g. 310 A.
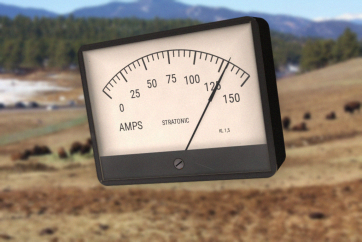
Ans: 130 A
